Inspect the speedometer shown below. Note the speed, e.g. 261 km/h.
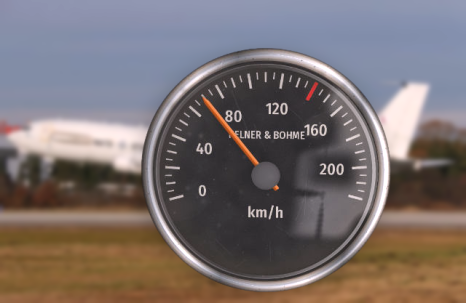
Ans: 70 km/h
